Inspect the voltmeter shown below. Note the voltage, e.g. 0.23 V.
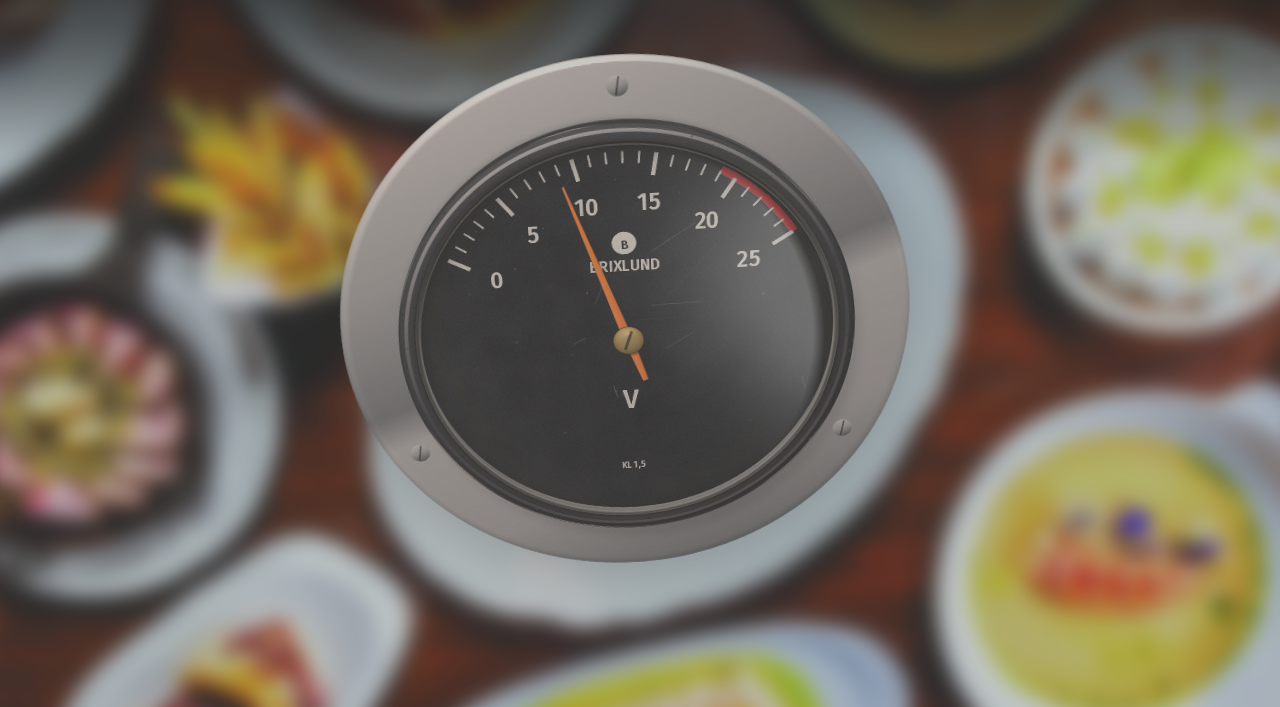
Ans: 9 V
